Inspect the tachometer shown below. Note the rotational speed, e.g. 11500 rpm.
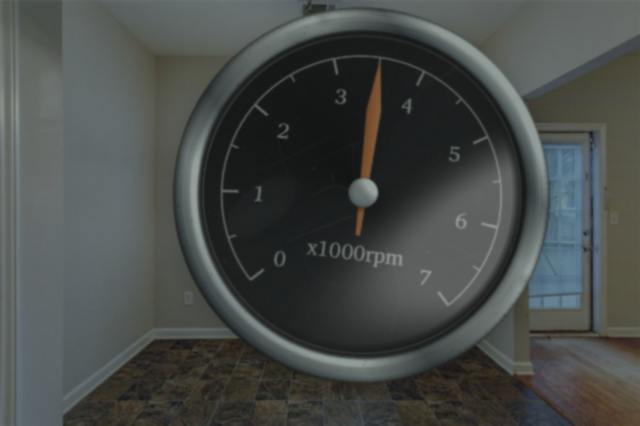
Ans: 3500 rpm
